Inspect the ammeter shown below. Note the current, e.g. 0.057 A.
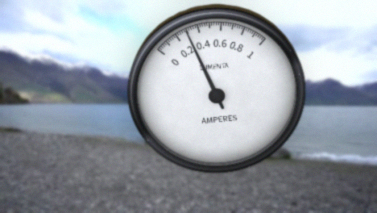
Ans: 0.3 A
